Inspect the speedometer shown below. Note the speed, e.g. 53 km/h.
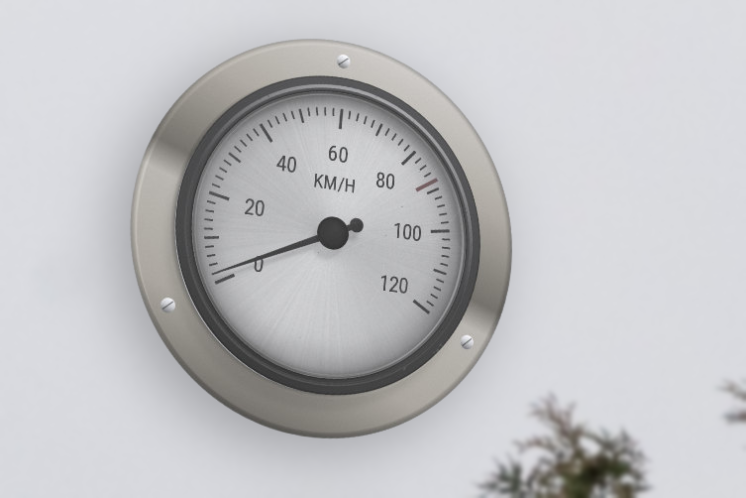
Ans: 2 km/h
